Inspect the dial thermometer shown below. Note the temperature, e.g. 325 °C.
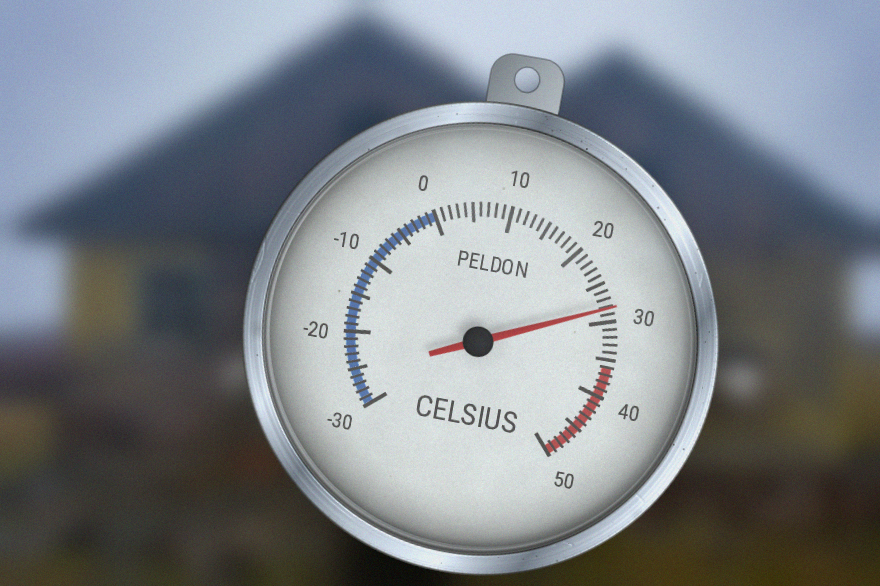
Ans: 28 °C
